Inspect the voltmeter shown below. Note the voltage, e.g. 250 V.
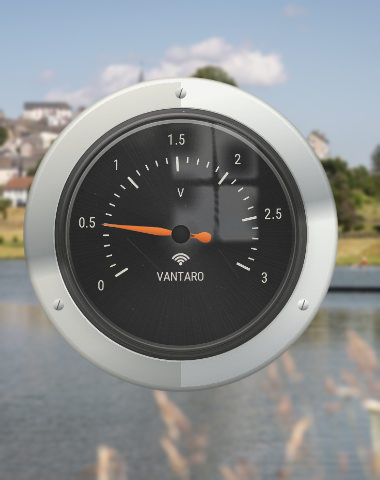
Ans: 0.5 V
